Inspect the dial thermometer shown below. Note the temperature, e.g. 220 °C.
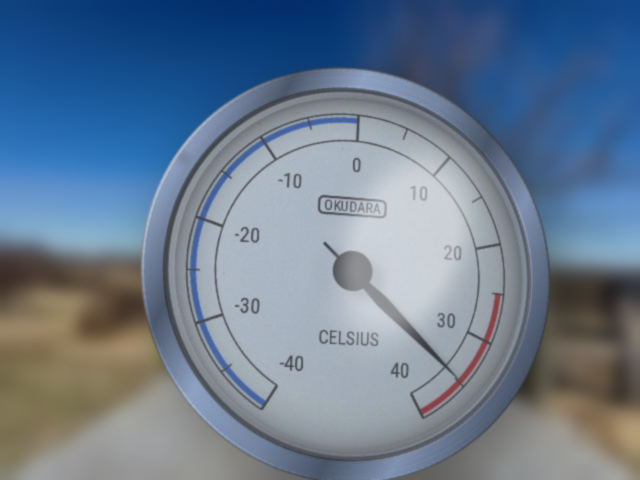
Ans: 35 °C
